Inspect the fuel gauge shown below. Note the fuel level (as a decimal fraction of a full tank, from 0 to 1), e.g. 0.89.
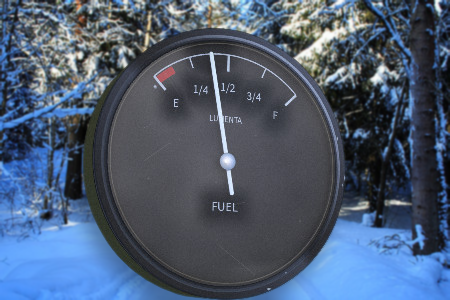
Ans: 0.375
